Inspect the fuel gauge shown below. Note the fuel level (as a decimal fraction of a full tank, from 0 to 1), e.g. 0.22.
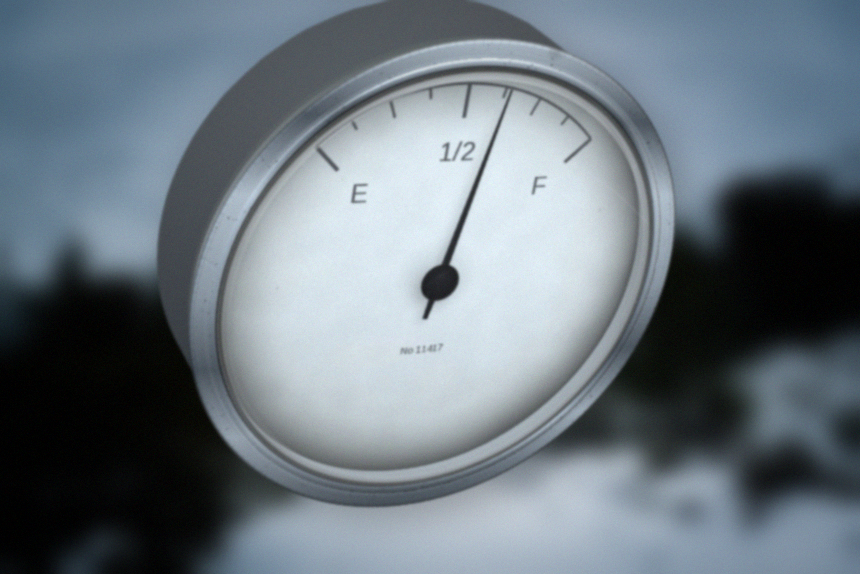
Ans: 0.625
